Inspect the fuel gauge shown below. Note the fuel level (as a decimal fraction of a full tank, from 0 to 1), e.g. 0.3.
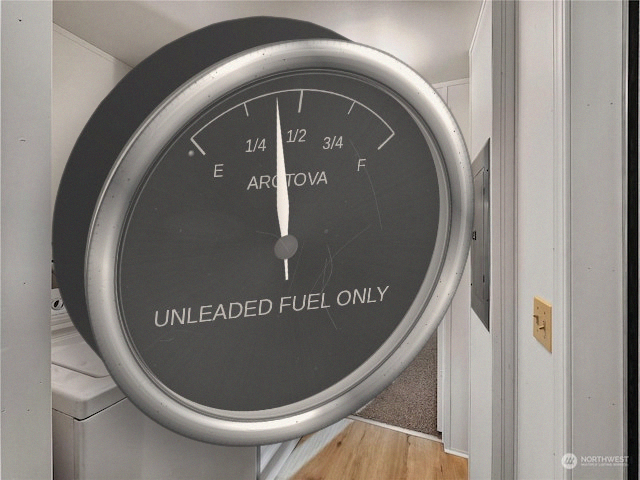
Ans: 0.375
